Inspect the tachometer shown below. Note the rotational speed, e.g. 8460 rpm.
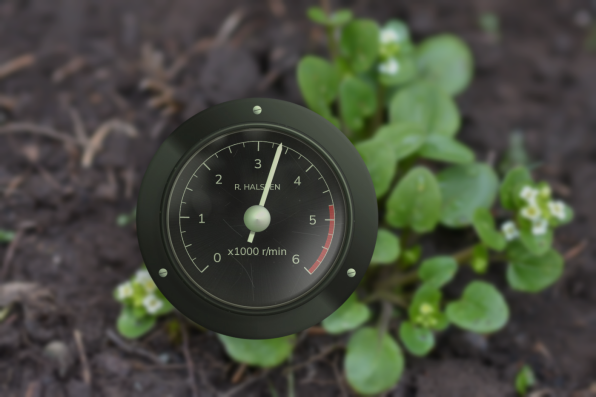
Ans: 3375 rpm
